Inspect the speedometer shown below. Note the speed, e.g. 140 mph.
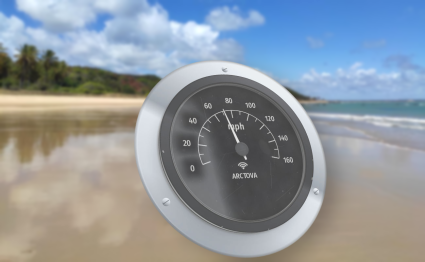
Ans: 70 mph
